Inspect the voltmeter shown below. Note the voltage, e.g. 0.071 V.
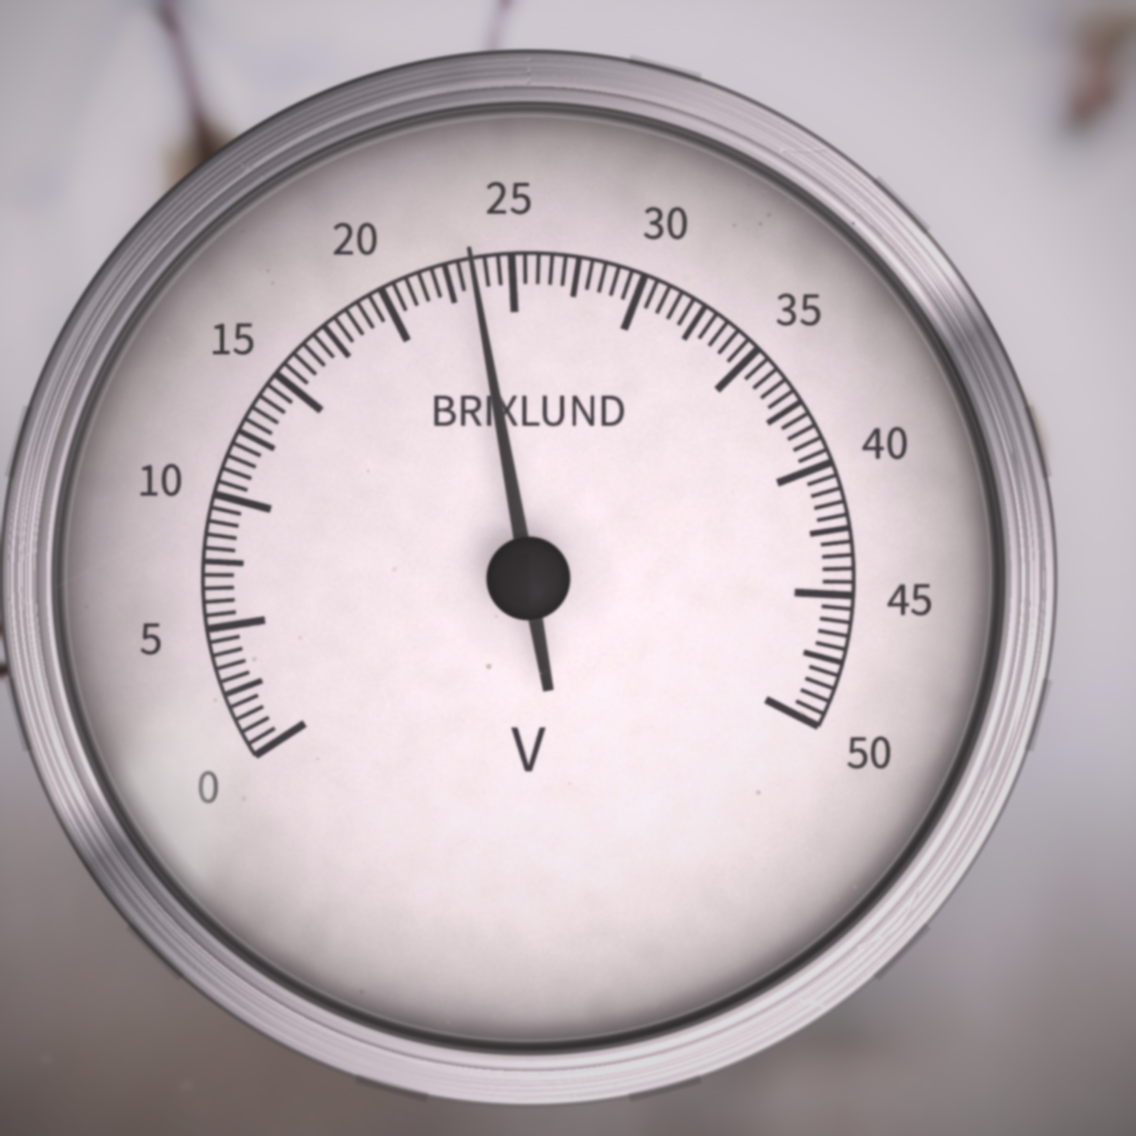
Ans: 23.5 V
